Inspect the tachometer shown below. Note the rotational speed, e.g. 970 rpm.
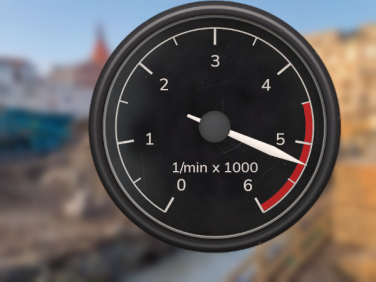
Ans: 5250 rpm
